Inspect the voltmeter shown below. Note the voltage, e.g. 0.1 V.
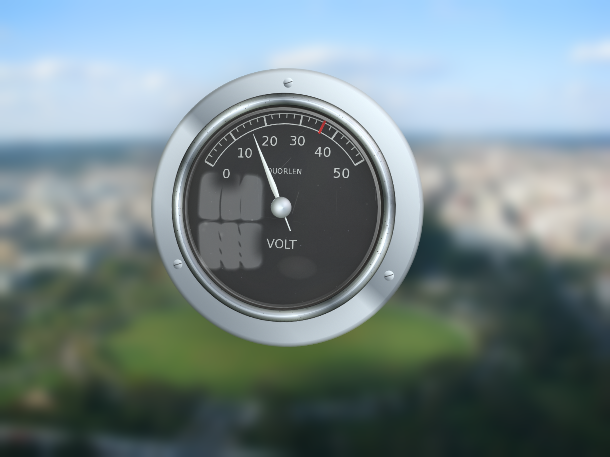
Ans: 16 V
